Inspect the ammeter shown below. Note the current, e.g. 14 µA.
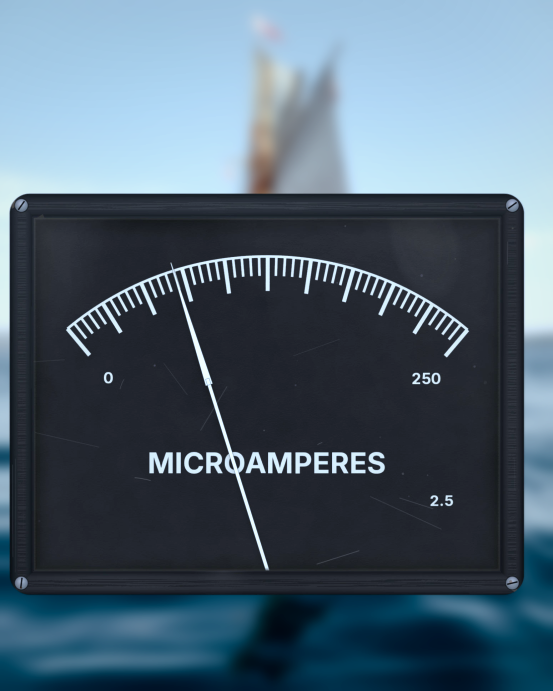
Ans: 70 µA
